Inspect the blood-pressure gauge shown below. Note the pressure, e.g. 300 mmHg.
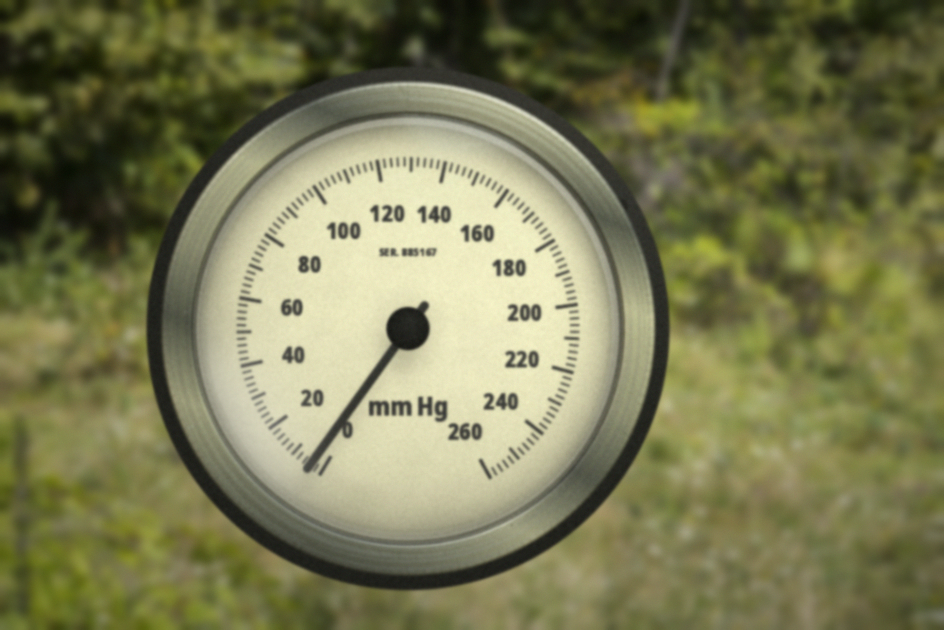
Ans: 4 mmHg
